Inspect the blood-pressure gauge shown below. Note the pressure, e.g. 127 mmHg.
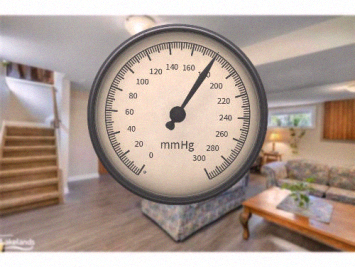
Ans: 180 mmHg
